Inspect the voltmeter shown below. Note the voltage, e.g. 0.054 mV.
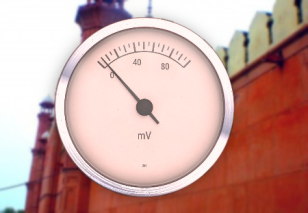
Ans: 5 mV
